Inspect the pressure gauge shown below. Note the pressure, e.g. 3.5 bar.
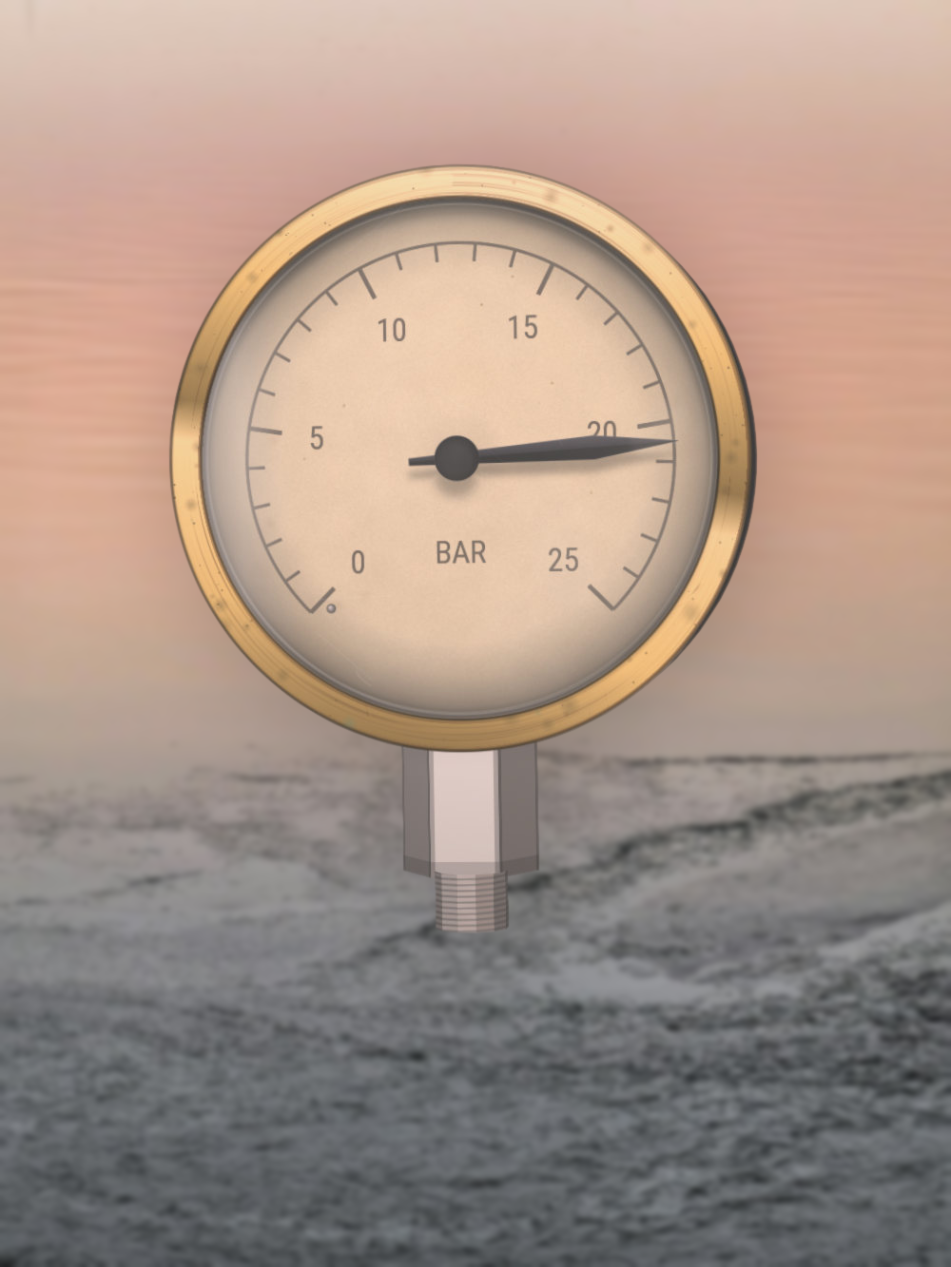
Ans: 20.5 bar
